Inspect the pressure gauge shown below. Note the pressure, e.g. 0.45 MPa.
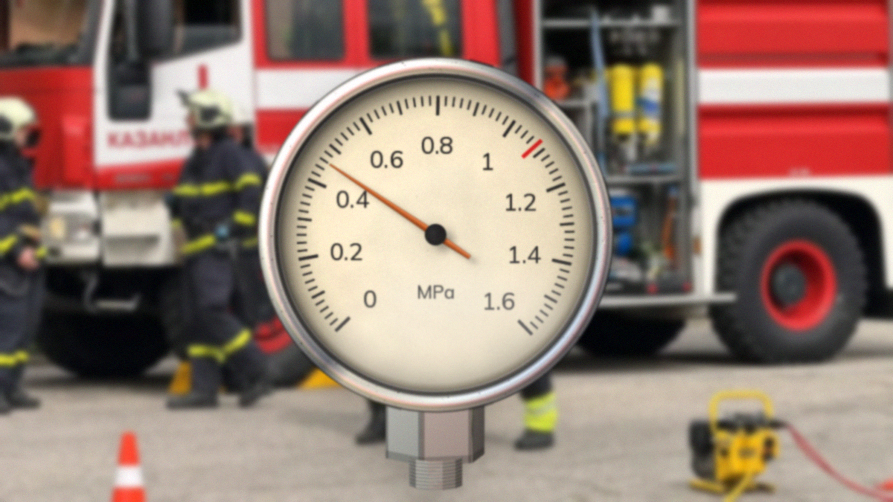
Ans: 0.46 MPa
